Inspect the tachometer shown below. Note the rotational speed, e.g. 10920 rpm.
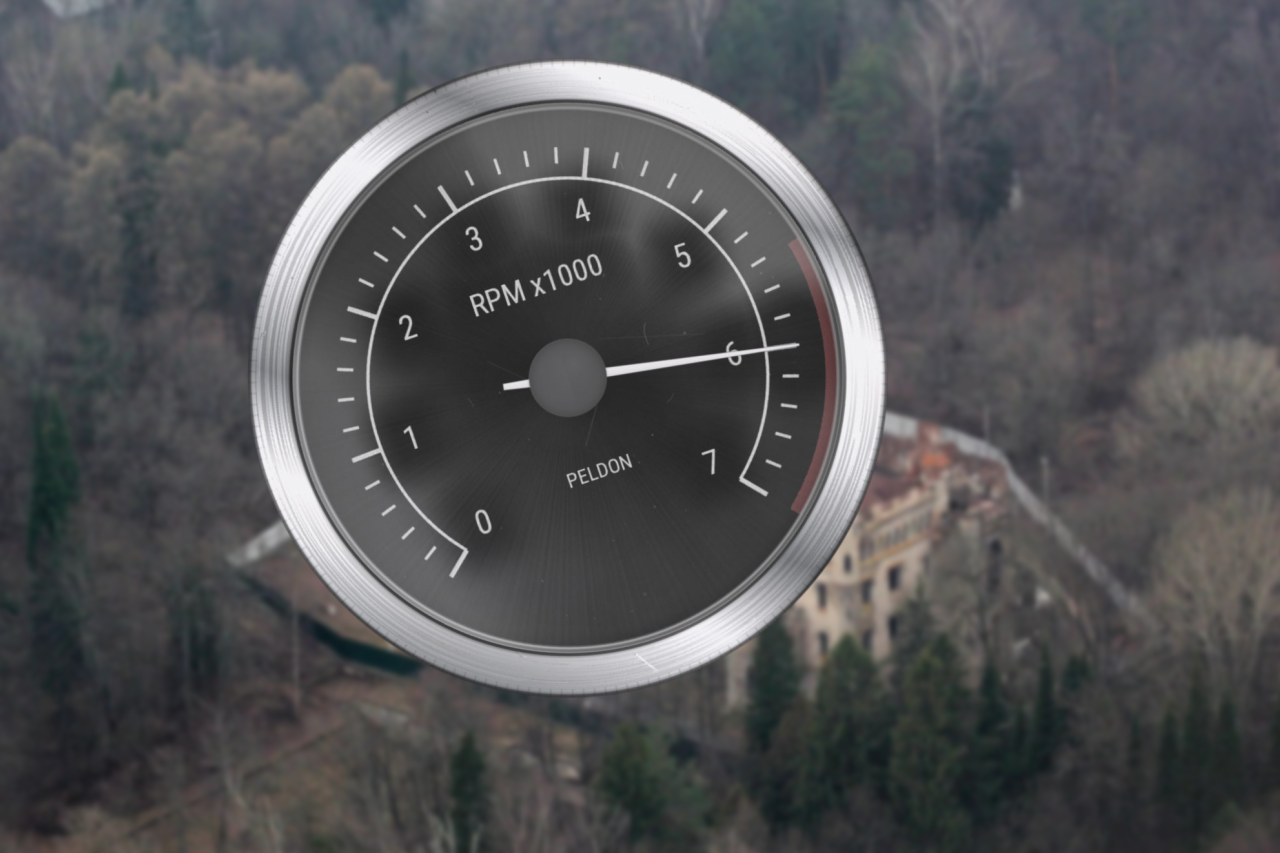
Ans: 6000 rpm
